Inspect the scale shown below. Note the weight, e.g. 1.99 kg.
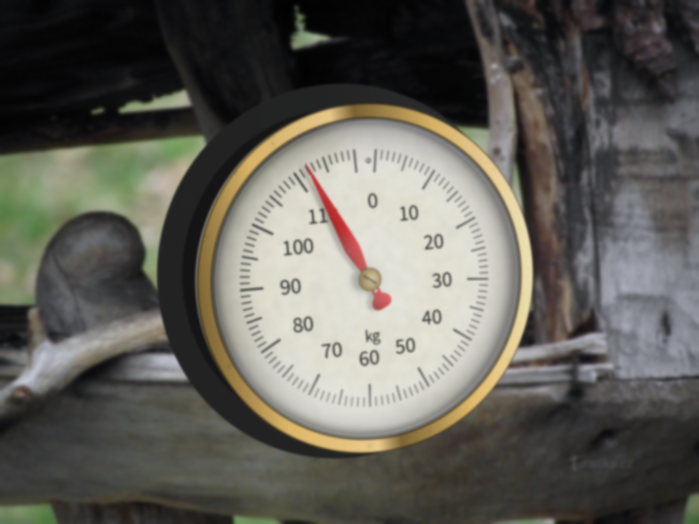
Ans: 112 kg
